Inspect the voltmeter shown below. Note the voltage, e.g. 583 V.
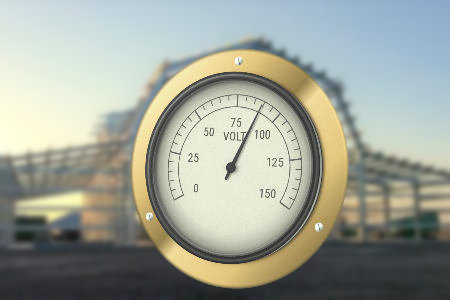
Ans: 90 V
